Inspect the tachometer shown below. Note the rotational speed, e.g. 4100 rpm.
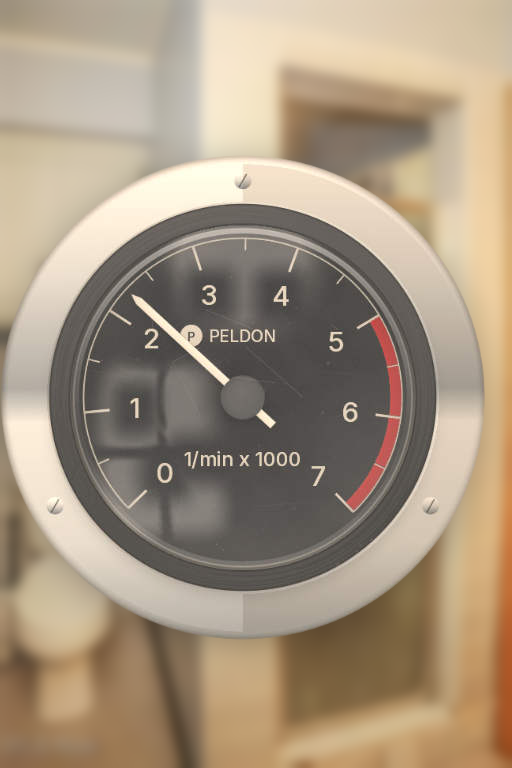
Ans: 2250 rpm
